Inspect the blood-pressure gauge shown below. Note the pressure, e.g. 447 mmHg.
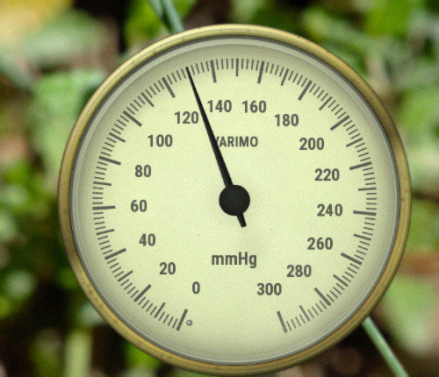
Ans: 130 mmHg
